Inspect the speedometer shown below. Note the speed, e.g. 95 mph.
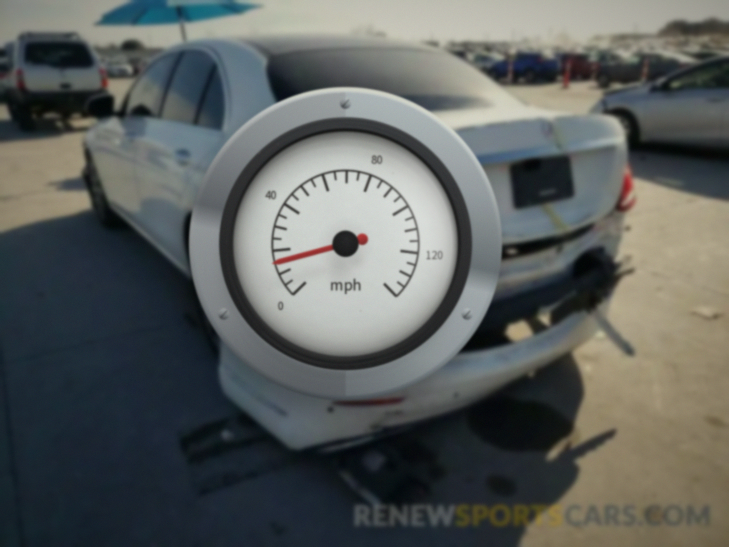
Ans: 15 mph
